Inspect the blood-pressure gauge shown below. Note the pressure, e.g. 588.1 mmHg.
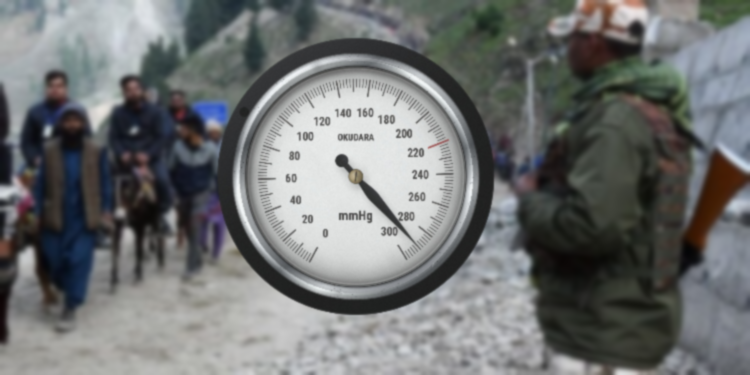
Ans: 290 mmHg
